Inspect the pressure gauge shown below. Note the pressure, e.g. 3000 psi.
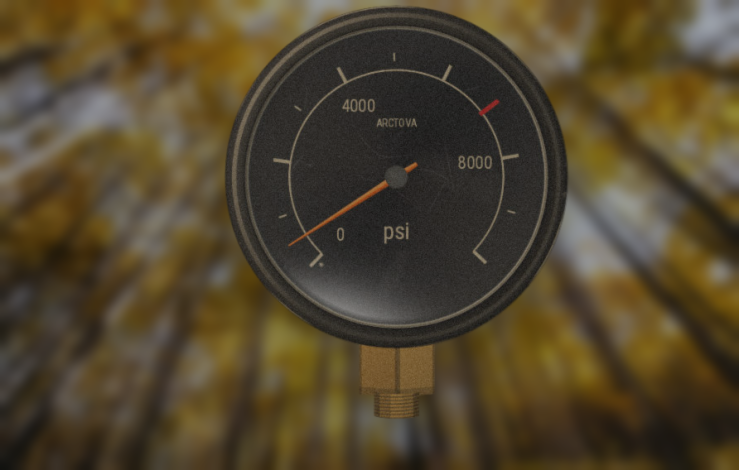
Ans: 500 psi
